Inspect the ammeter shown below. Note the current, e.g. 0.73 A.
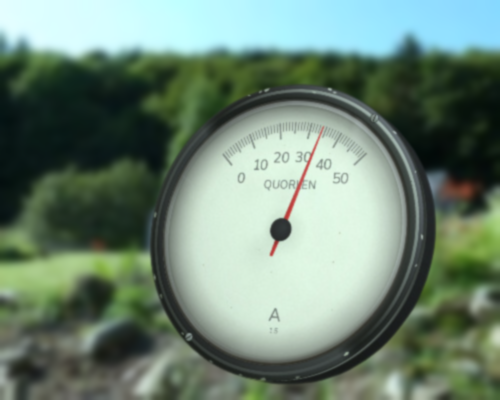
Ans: 35 A
